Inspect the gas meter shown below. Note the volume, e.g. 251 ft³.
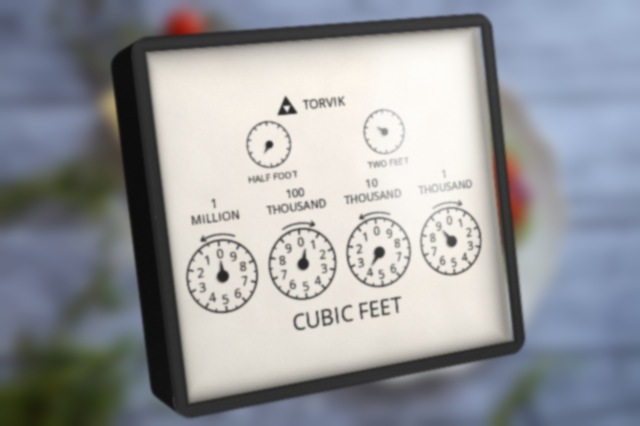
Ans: 3900 ft³
